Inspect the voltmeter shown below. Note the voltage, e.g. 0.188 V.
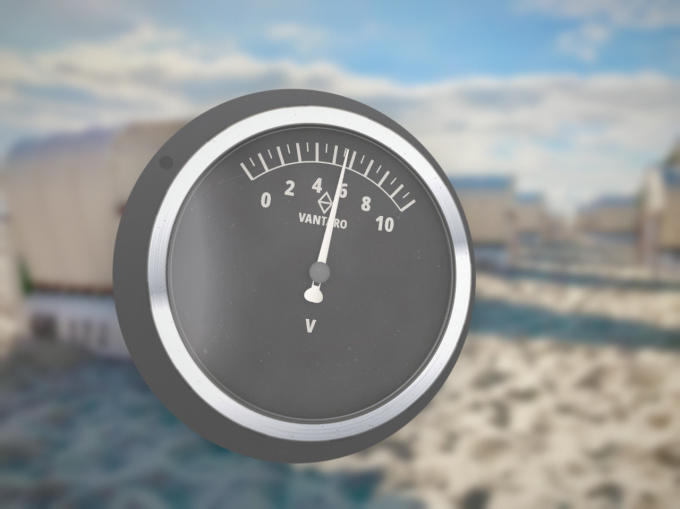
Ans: 5.5 V
